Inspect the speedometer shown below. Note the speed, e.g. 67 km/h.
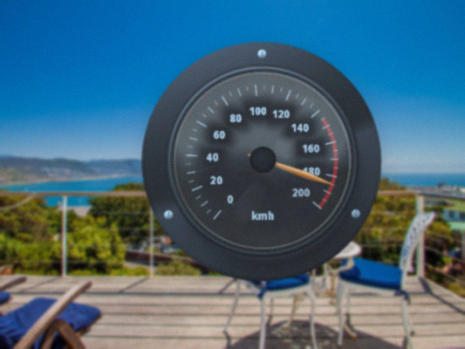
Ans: 185 km/h
